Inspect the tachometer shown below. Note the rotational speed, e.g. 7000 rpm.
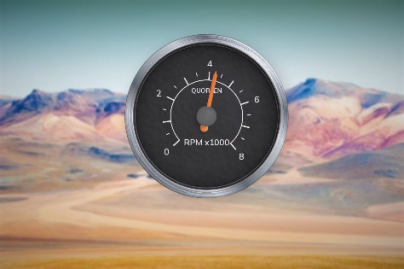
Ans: 4250 rpm
